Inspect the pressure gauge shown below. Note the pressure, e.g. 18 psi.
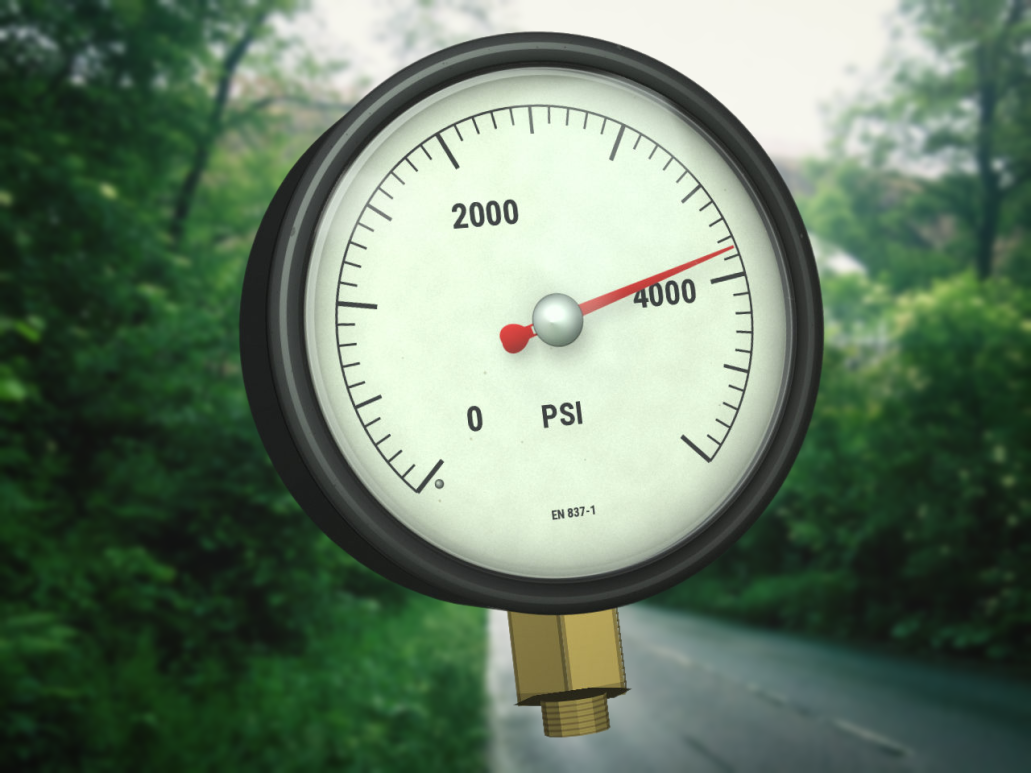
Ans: 3850 psi
